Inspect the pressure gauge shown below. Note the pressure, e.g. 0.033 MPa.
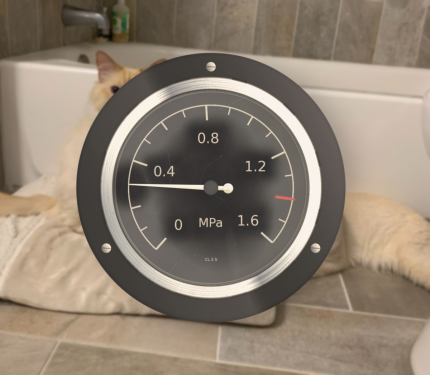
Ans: 0.3 MPa
